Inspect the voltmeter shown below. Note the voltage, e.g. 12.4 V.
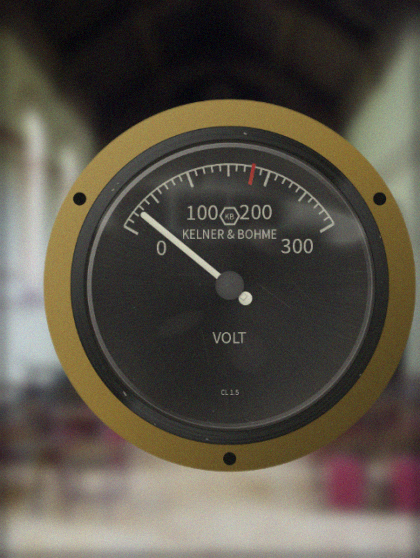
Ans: 25 V
